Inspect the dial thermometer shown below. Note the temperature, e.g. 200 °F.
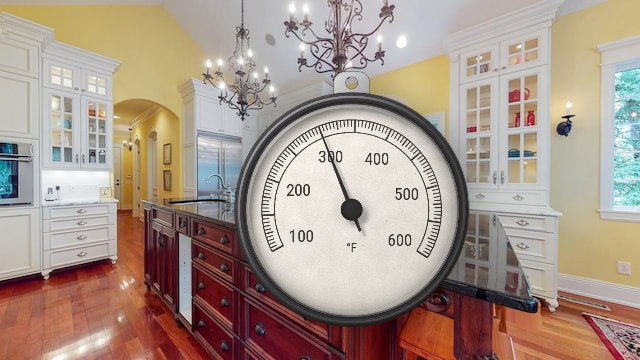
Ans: 300 °F
